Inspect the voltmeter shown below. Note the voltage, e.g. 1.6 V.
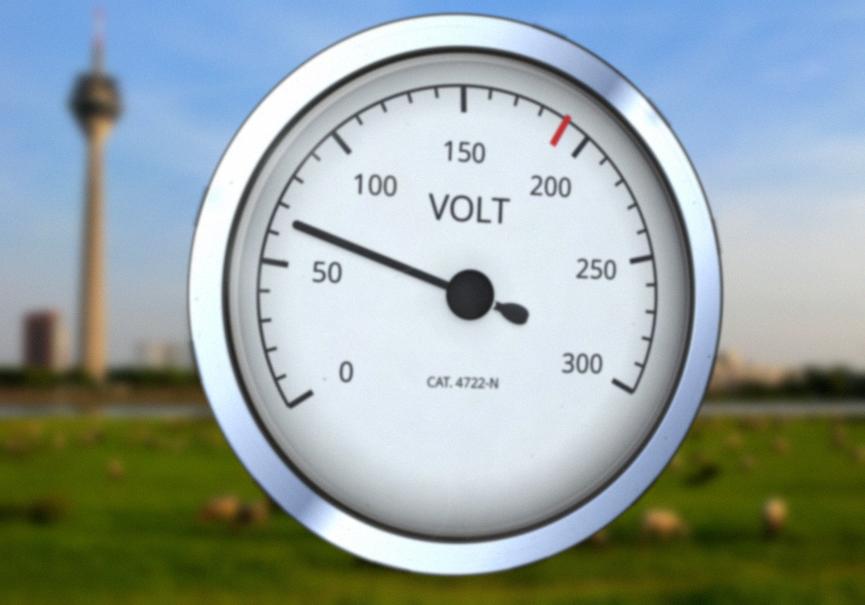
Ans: 65 V
